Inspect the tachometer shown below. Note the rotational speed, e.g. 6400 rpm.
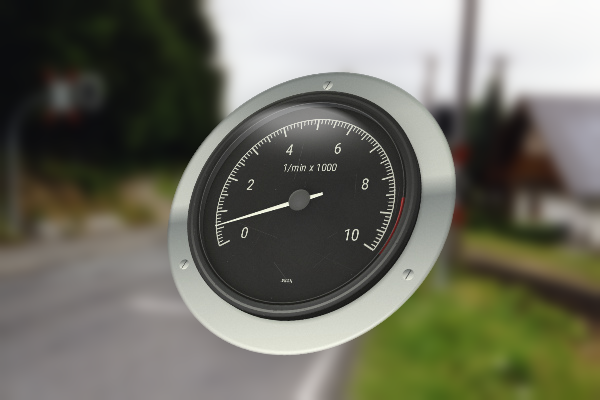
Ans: 500 rpm
